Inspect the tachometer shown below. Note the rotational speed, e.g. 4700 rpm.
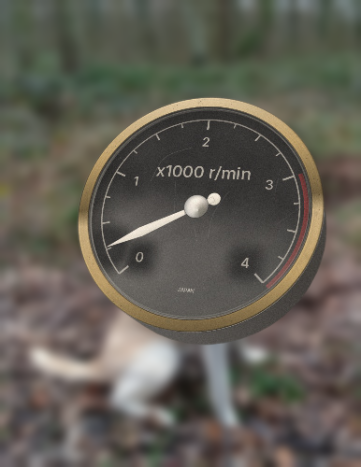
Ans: 250 rpm
